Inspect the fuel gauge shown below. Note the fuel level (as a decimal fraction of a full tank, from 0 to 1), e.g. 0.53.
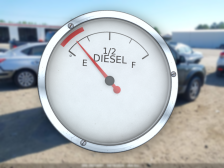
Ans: 0.125
